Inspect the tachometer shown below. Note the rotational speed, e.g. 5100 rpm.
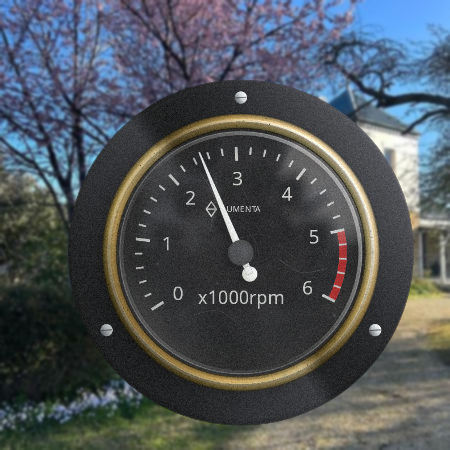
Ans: 2500 rpm
